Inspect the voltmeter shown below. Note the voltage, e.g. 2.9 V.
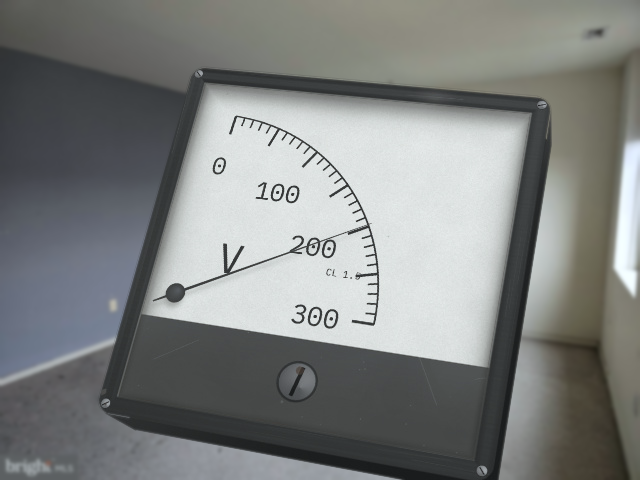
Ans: 200 V
